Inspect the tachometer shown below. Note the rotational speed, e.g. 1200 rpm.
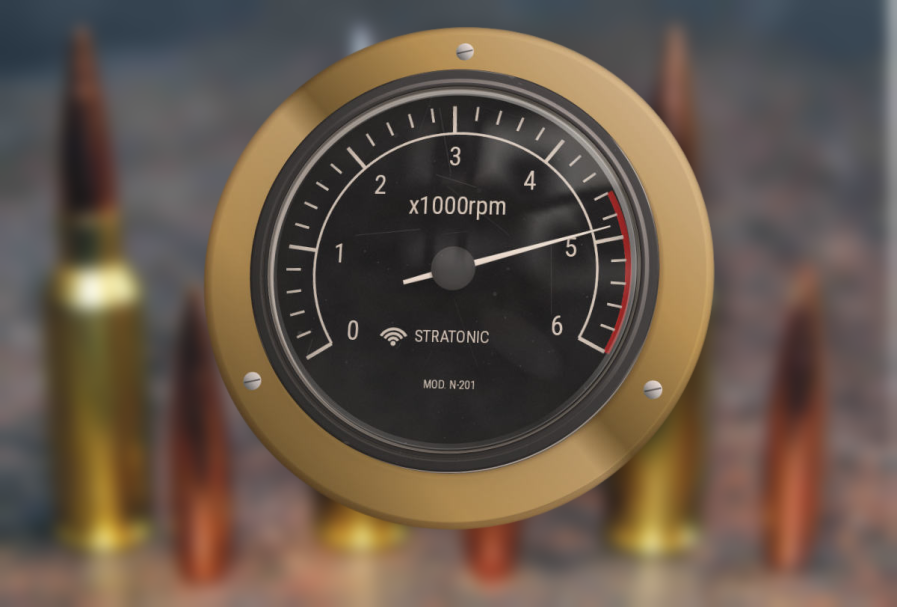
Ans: 4900 rpm
